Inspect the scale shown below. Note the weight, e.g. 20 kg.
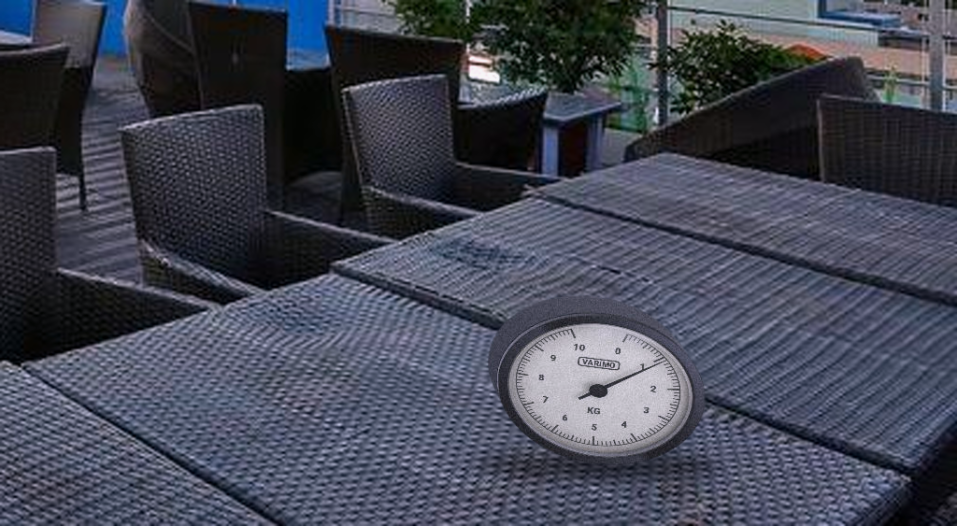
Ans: 1 kg
